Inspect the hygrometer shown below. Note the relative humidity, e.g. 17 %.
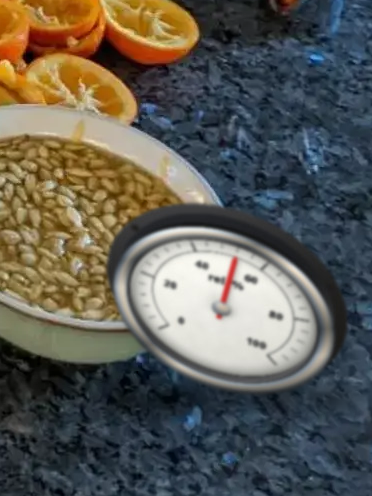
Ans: 52 %
